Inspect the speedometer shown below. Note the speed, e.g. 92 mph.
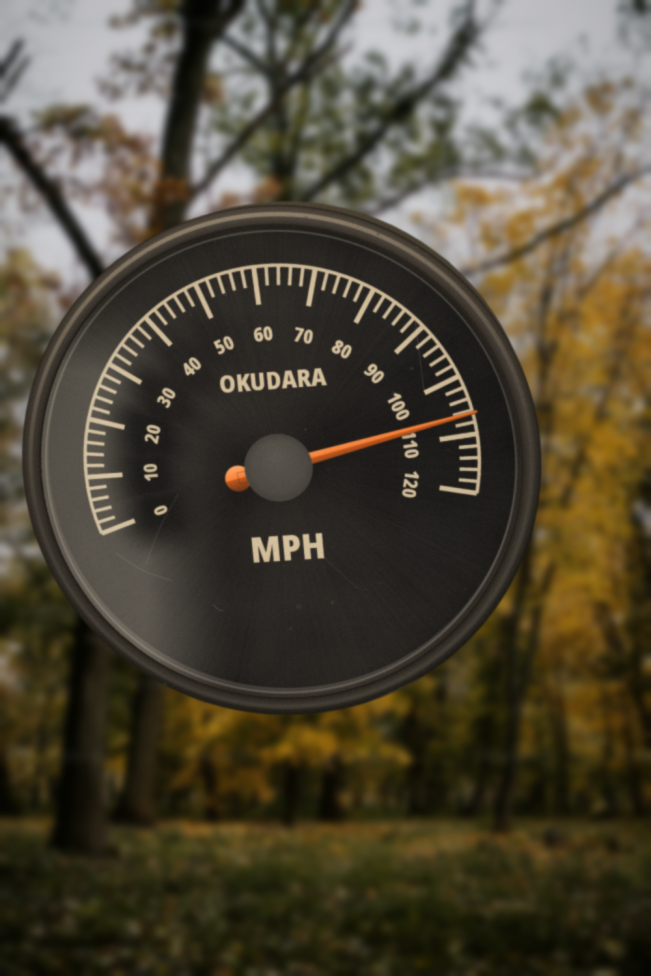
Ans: 106 mph
